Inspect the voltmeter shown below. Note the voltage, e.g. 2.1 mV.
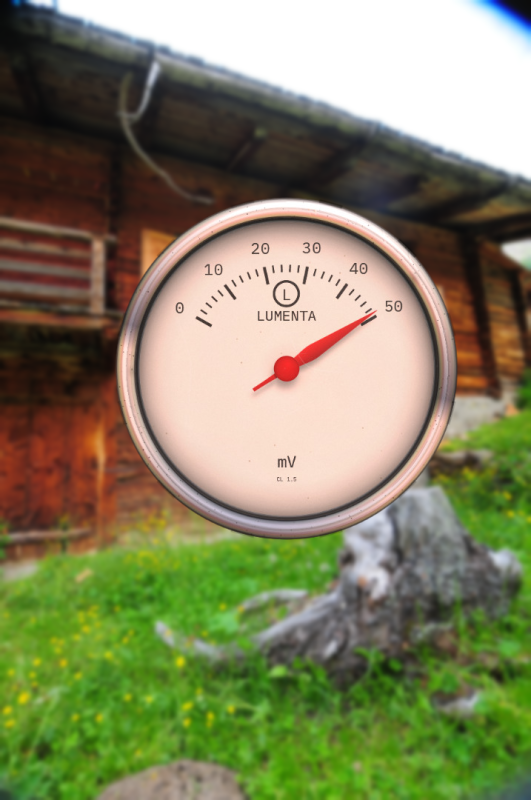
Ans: 49 mV
